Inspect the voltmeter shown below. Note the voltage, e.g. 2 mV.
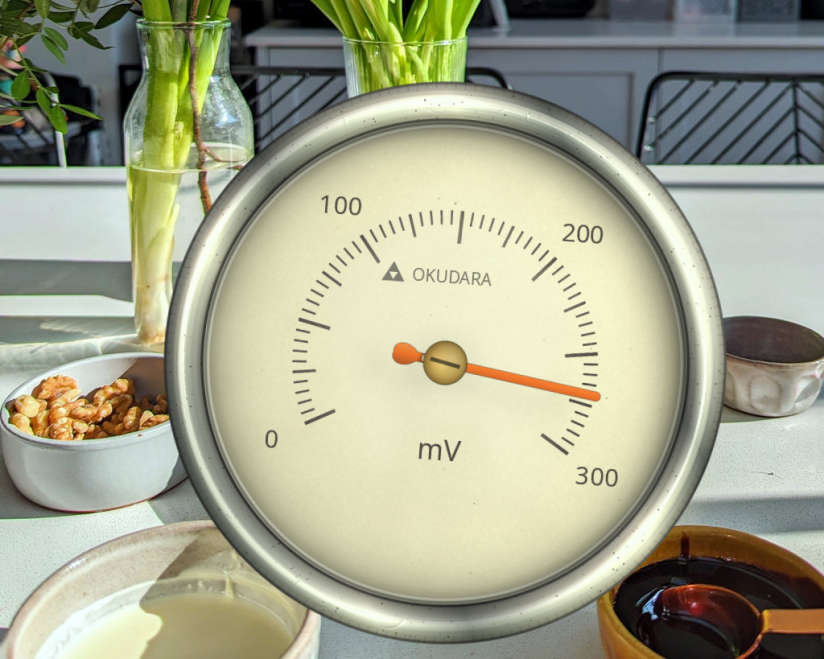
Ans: 270 mV
